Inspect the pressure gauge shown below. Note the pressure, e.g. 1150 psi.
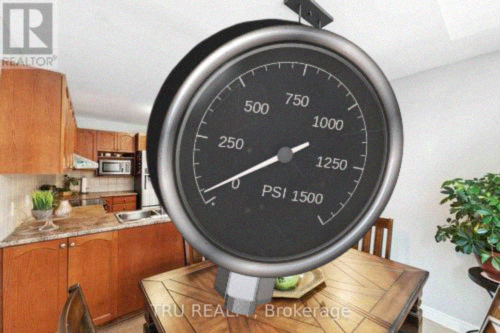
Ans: 50 psi
